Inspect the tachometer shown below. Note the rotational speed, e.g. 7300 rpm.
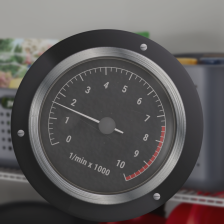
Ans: 1600 rpm
